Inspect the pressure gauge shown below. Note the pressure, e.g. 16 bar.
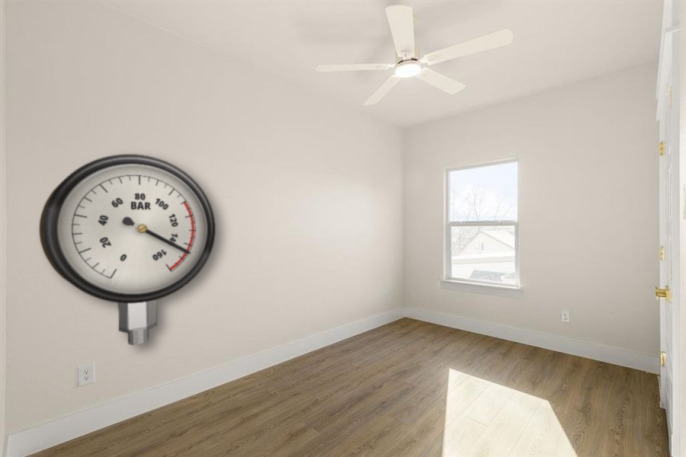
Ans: 145 bar
